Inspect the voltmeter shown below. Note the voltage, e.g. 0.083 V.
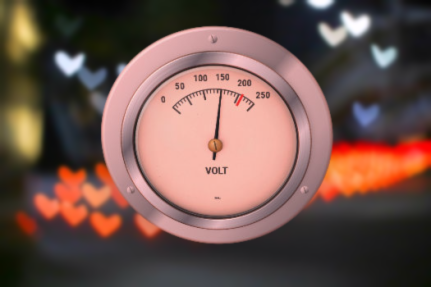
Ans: 150 V
